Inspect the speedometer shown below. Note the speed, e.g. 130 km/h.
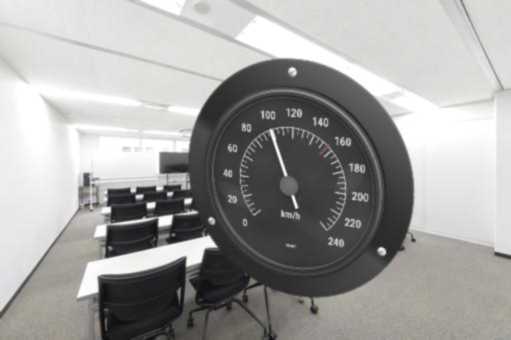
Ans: 100 km/h
